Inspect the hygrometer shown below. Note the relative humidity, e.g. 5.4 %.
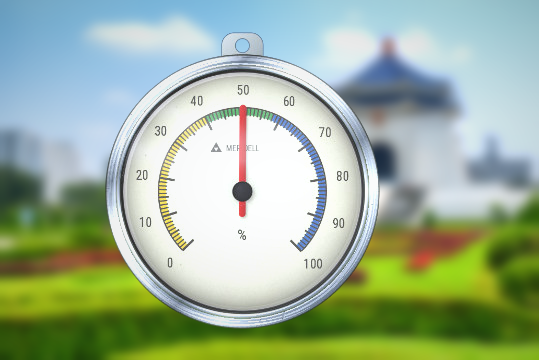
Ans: 50 %
